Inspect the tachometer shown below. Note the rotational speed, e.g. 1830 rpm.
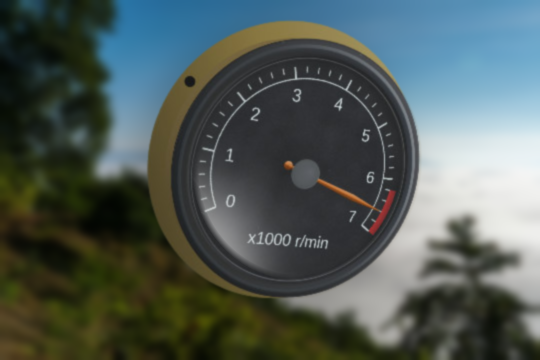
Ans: 6600 rpm
